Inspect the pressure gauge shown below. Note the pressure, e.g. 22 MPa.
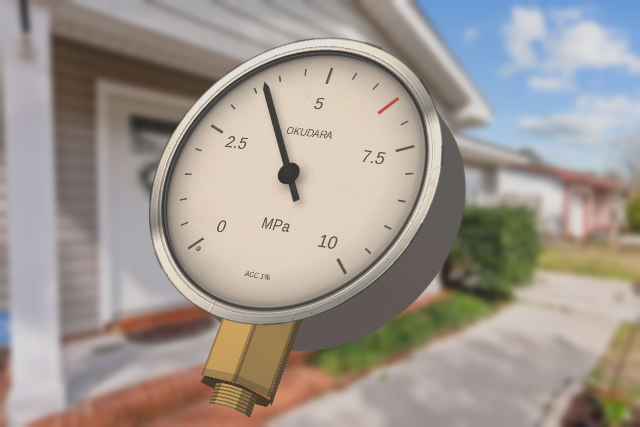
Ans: 3.75 MPa
